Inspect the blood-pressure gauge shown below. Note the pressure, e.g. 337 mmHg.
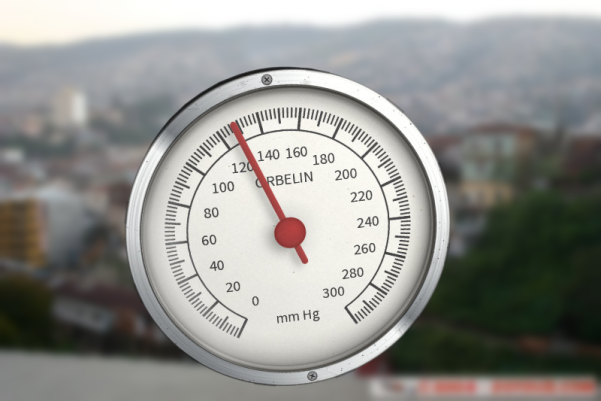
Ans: 128 mmHg
